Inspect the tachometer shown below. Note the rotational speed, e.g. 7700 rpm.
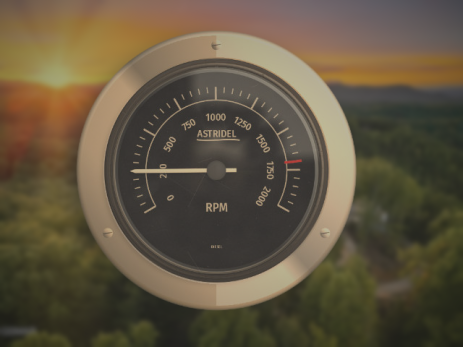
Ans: 250 rpm
